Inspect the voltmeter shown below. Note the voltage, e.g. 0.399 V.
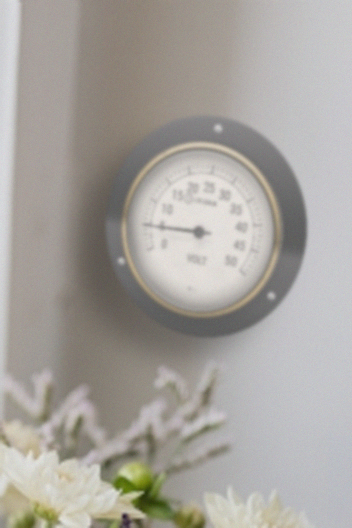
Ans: 5 V
